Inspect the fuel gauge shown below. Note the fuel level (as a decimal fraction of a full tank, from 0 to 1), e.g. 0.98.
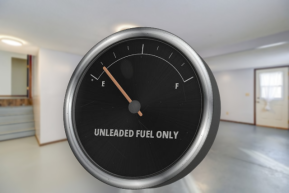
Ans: 0.125
